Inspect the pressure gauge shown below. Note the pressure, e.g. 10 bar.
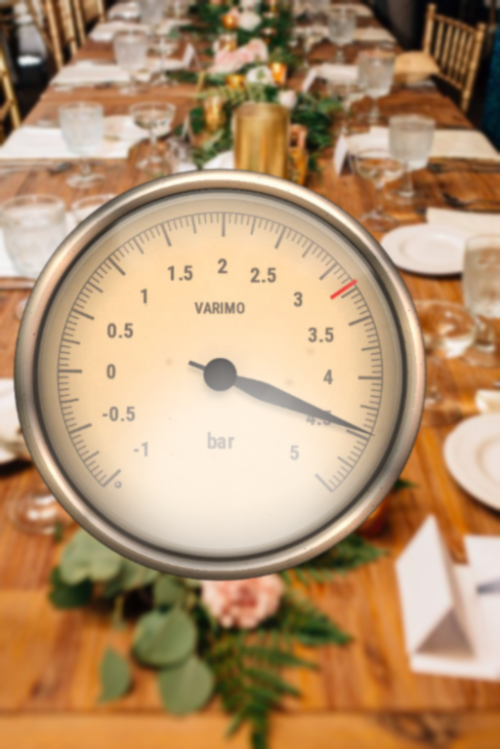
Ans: 4.45 bar
